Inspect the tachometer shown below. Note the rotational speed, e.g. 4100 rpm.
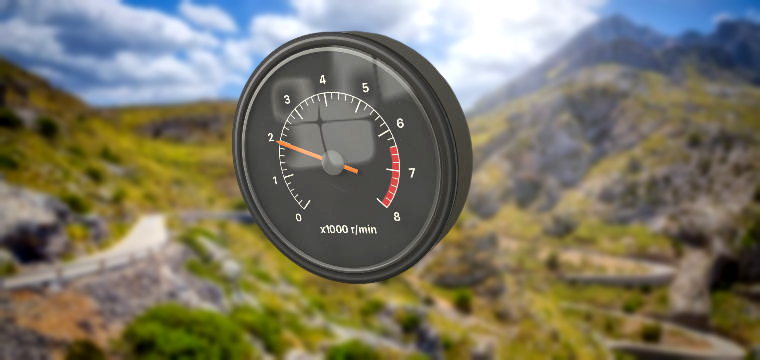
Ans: 2000 rpm
